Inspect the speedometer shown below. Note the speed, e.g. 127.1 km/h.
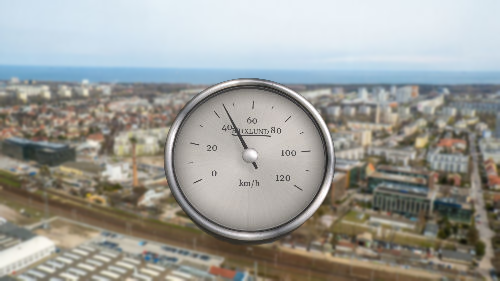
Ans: 45 km/h
